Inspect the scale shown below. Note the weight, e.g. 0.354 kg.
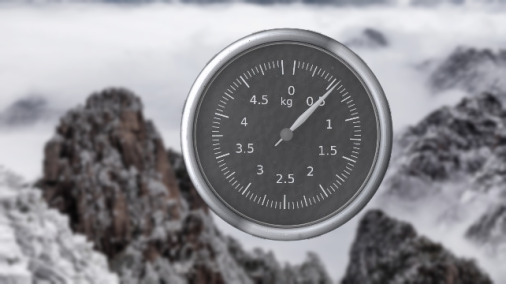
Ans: 0.55 kg
